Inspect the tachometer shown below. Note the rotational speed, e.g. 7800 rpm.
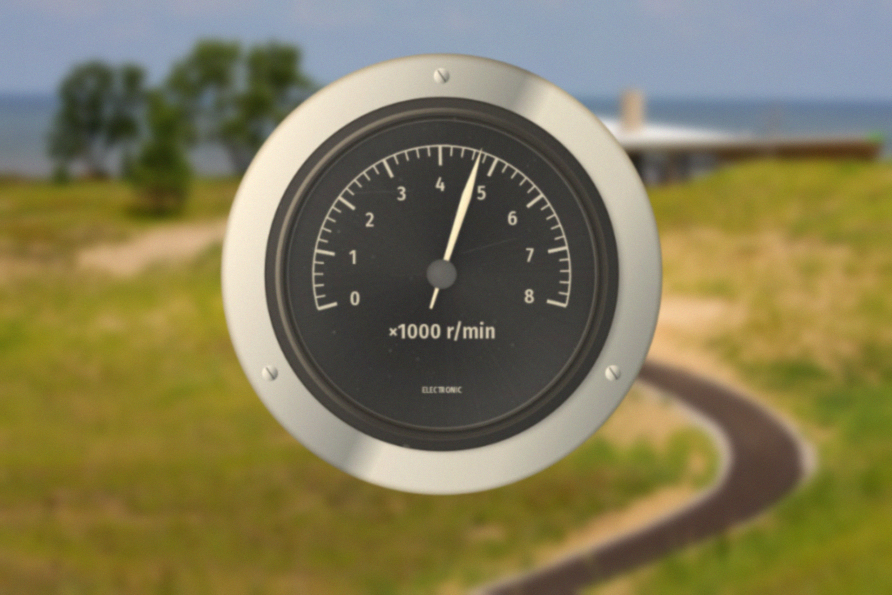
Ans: 4700 rpm
